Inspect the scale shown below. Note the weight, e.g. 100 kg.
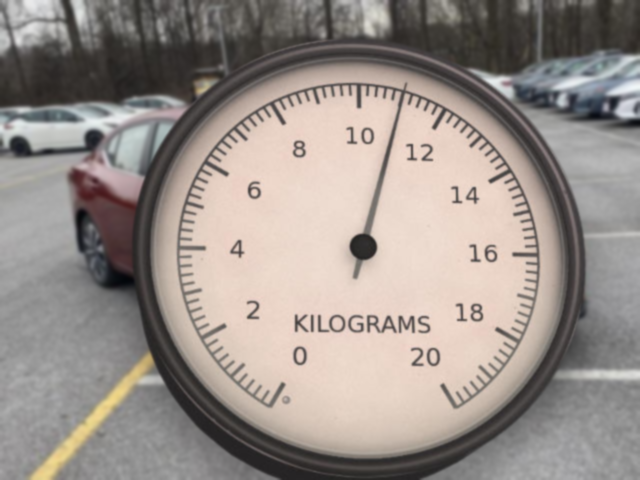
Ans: 11 kg
